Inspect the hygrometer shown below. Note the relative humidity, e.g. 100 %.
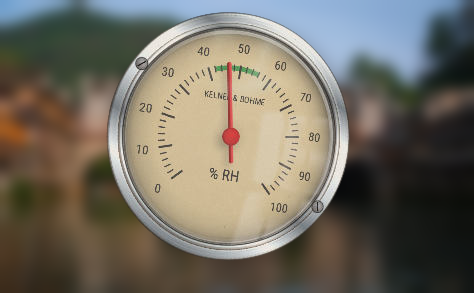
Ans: 46 %
